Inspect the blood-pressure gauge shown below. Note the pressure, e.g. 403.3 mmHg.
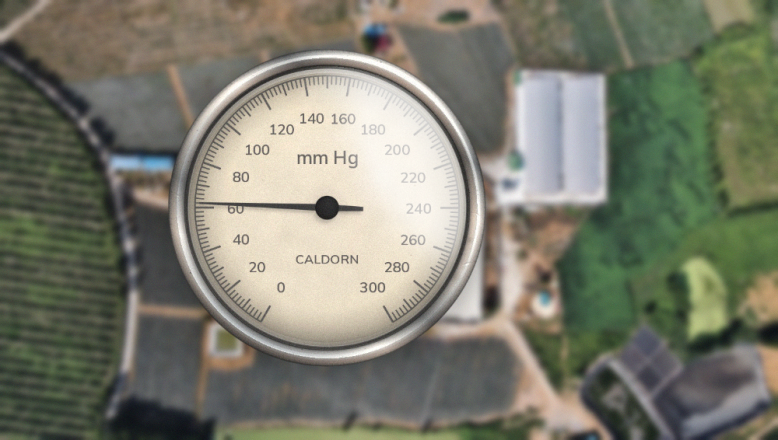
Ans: 62 mmHg
